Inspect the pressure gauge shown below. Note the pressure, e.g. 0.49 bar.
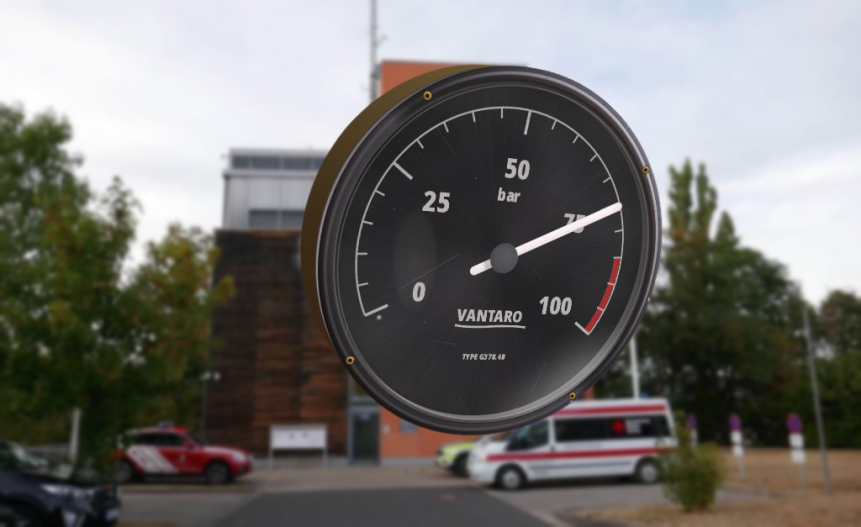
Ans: 75 bar
